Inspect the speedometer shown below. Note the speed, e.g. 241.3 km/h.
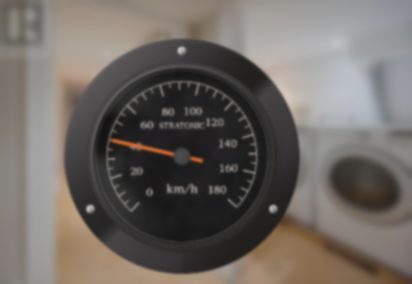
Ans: 40 km/h
